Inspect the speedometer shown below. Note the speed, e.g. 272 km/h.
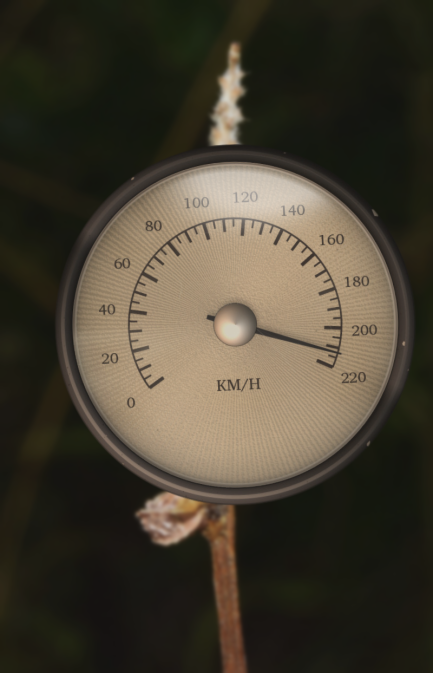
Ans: 212.5 km/h
